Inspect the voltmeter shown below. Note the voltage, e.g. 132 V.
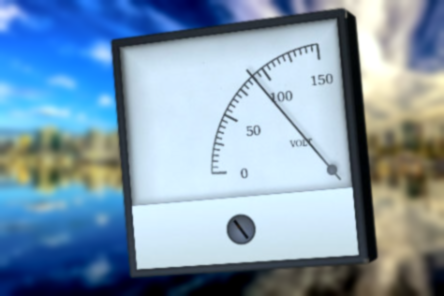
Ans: 90 V
